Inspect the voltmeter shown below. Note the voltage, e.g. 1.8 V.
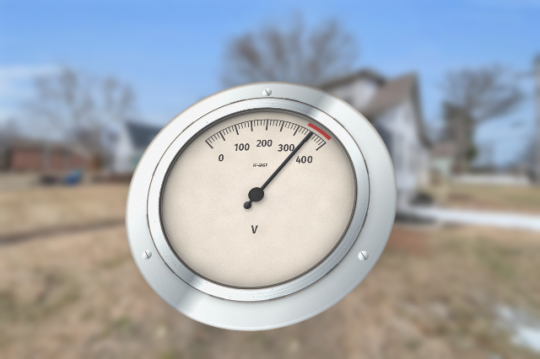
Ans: 350 V
